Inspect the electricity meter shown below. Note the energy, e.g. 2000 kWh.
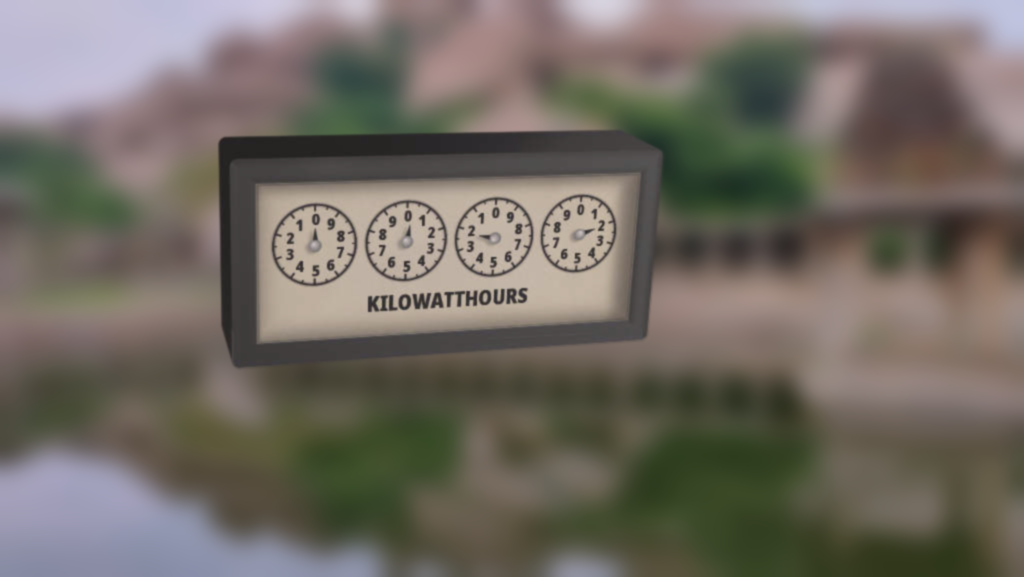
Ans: 22 kWh
